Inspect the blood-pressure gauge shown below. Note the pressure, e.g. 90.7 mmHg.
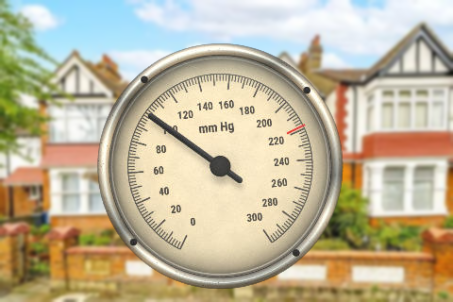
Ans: 100 mmHg
